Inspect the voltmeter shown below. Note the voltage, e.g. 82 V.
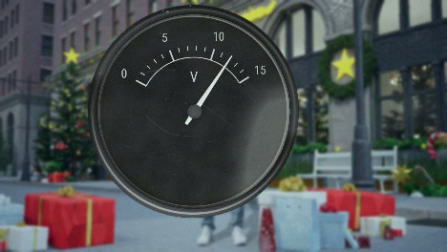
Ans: 12 V
